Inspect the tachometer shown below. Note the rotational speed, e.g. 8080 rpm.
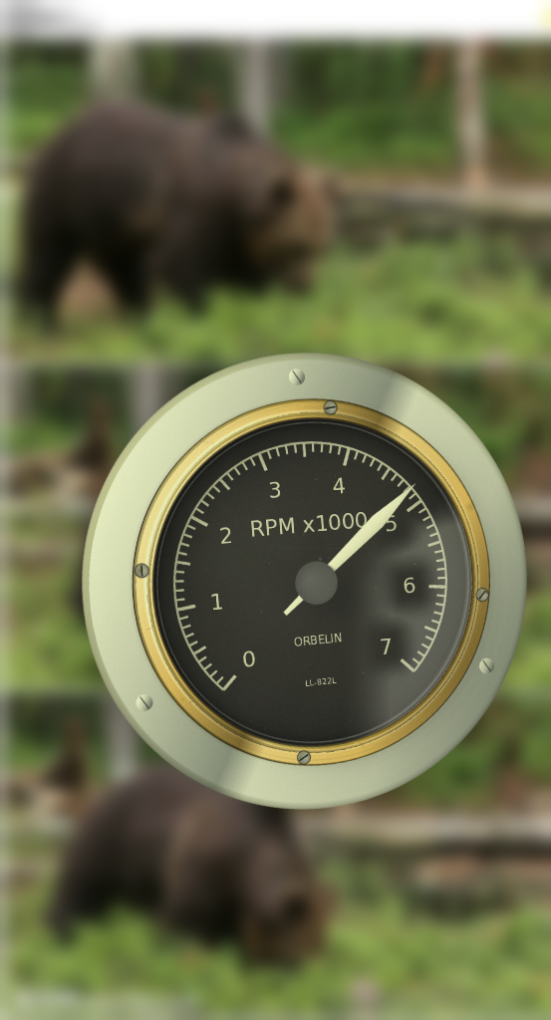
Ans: 4800 rpm
